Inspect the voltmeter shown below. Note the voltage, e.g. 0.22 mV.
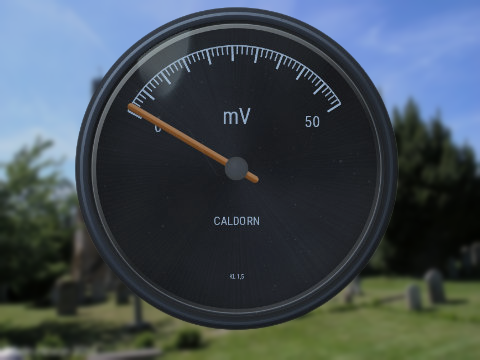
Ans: 1 mV
